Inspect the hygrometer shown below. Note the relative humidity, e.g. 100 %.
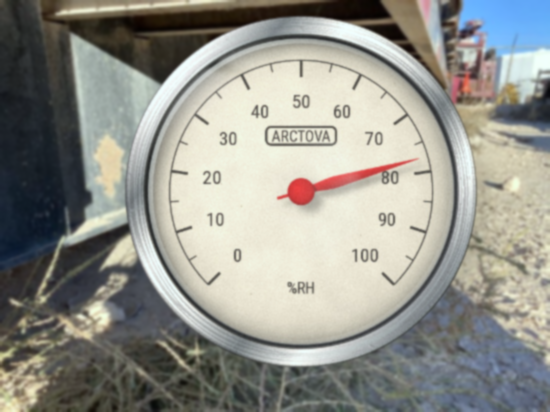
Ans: 77.5 %
